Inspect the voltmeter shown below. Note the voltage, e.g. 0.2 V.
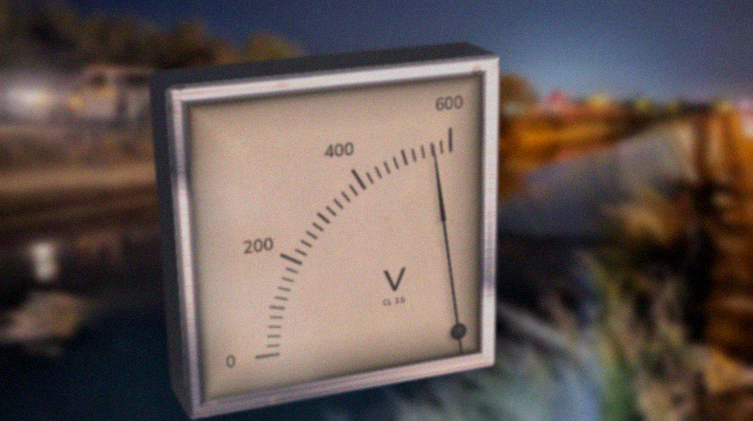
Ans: 560 V
